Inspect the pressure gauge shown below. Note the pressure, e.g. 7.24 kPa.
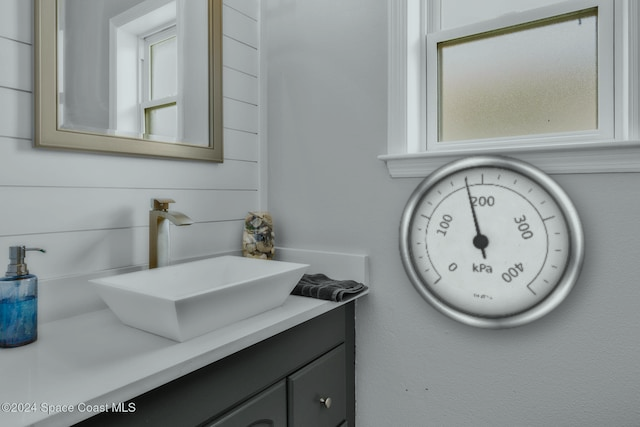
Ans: 180 kPa
